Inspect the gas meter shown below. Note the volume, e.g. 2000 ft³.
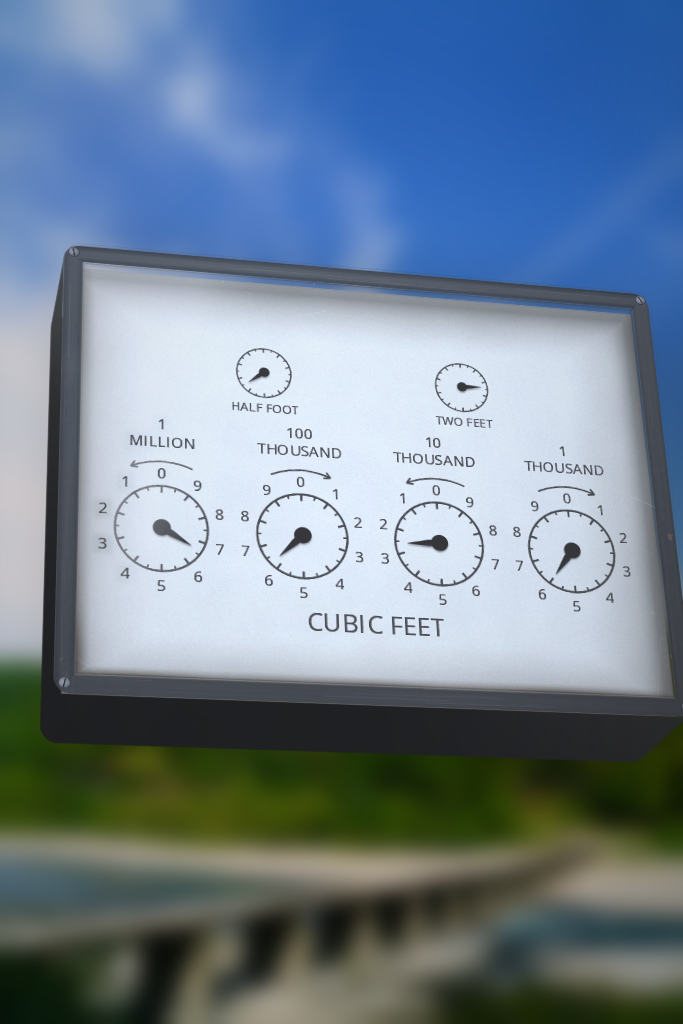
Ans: 662600 ft³
